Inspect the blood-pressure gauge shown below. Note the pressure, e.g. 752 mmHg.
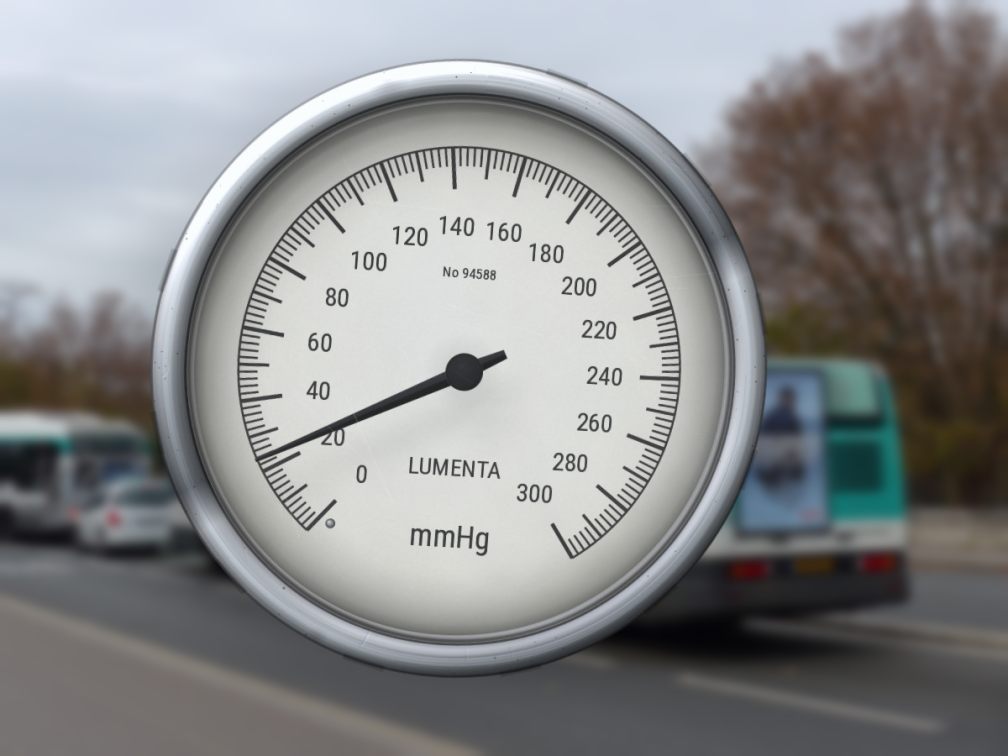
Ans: 24 mmHg
